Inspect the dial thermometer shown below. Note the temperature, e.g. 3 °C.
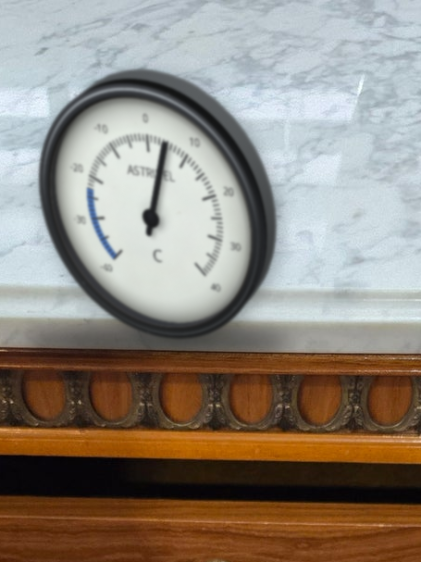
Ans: 5 °C
